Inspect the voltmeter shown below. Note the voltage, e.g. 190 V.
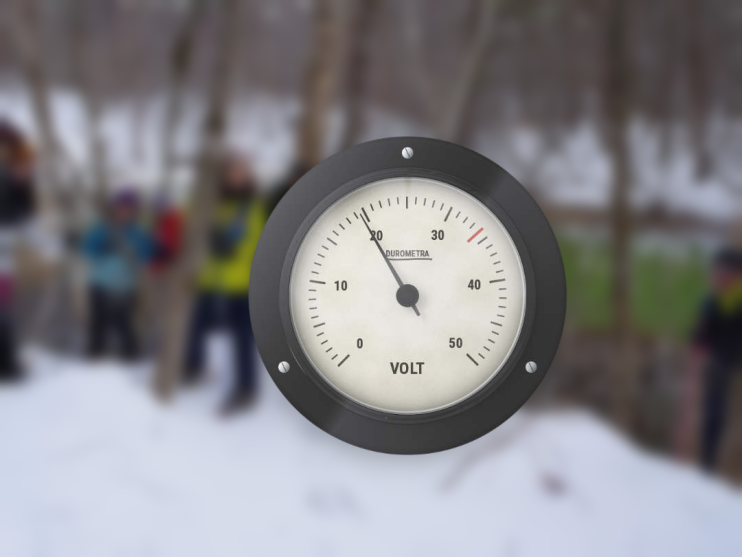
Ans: 19.5 V
